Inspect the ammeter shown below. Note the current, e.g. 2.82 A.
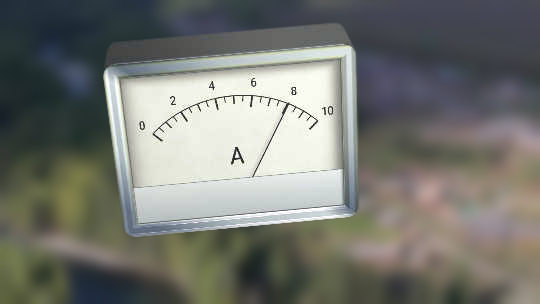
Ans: 8 A
